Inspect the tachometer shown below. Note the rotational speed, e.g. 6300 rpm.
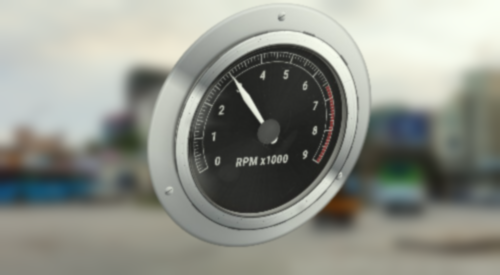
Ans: 3000 rpm
